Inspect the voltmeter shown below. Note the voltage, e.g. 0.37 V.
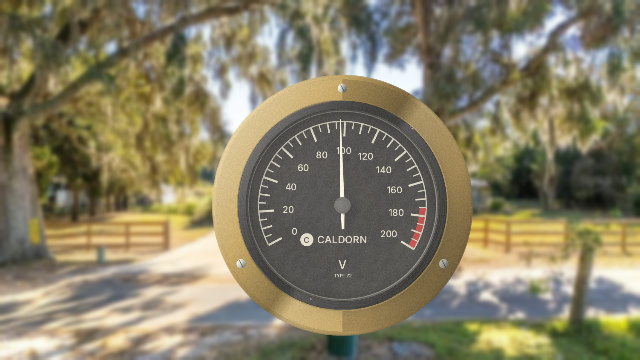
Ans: 97.5 V
